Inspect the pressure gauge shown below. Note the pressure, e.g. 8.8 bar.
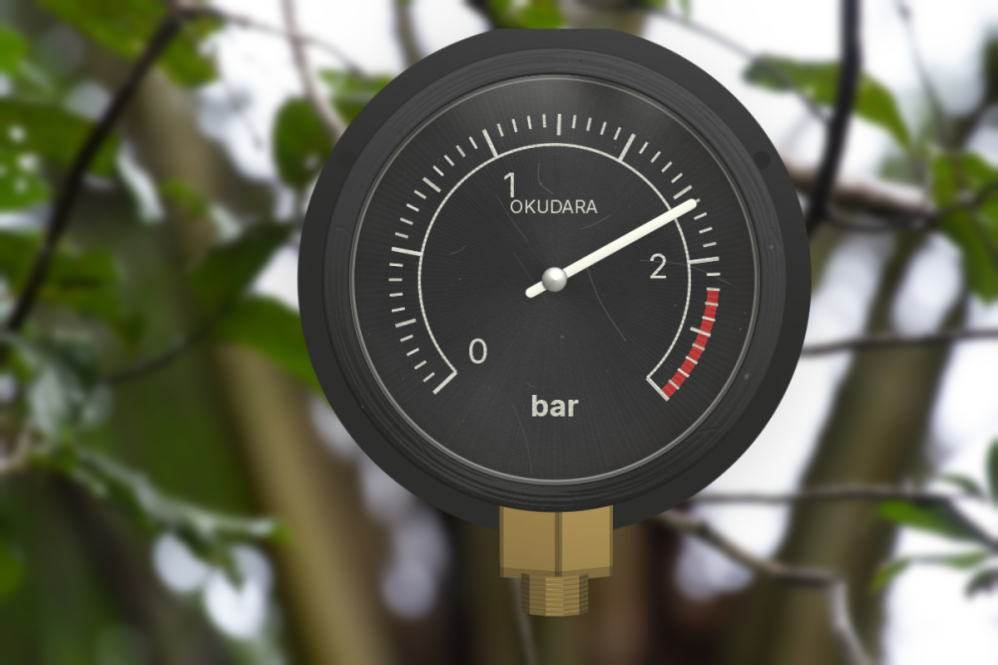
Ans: 1.8 bar
